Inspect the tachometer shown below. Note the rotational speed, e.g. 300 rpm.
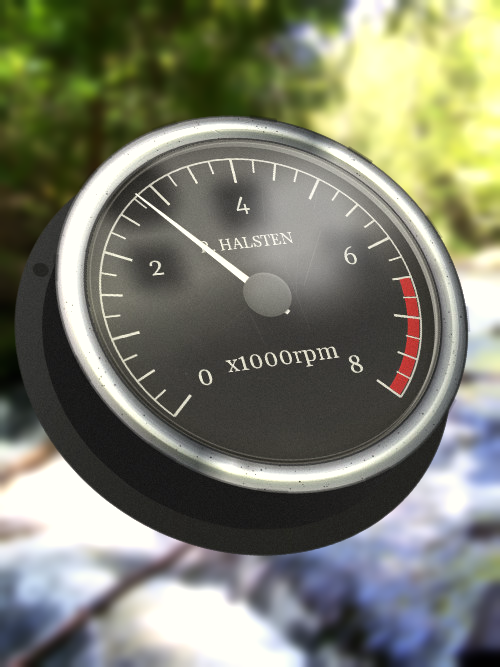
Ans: 2750 rpm
